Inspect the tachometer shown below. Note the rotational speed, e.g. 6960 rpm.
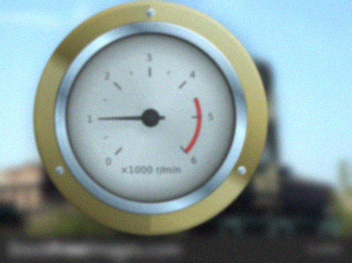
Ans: 1000 rpm
